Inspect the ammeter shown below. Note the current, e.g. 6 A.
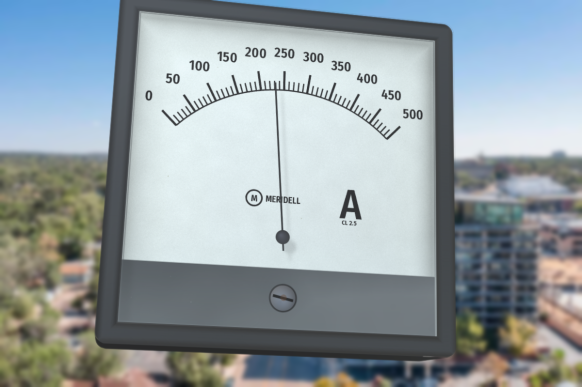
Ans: 230 A
